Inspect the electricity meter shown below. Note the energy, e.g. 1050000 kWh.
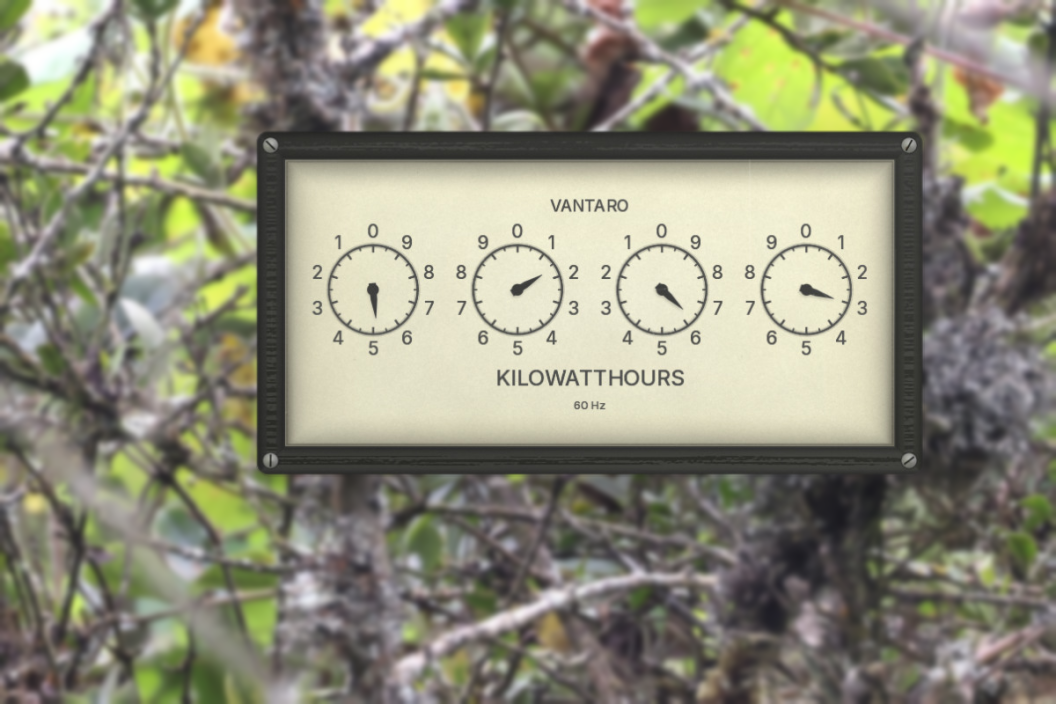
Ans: 5163 kWh
